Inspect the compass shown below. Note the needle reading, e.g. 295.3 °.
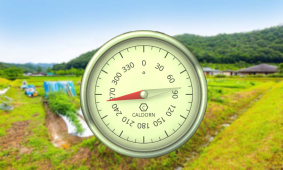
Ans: 260 °
